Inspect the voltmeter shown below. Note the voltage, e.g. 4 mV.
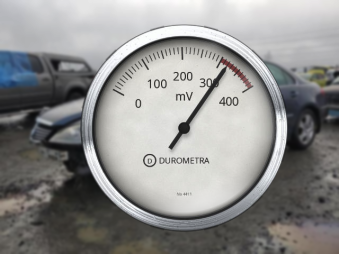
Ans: 320 mV
